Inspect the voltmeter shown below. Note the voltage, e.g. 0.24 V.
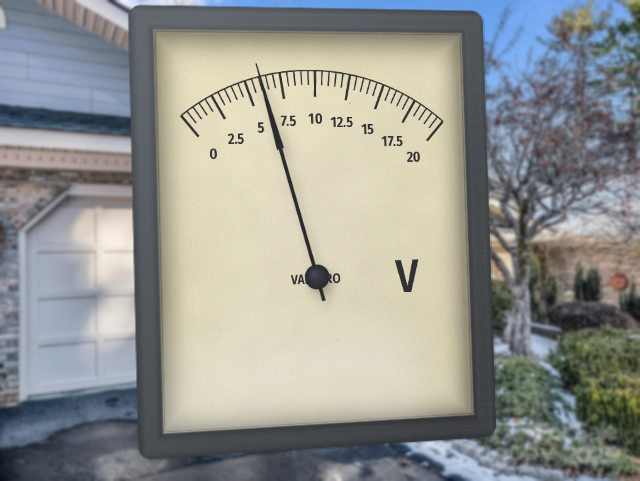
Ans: 6 V
